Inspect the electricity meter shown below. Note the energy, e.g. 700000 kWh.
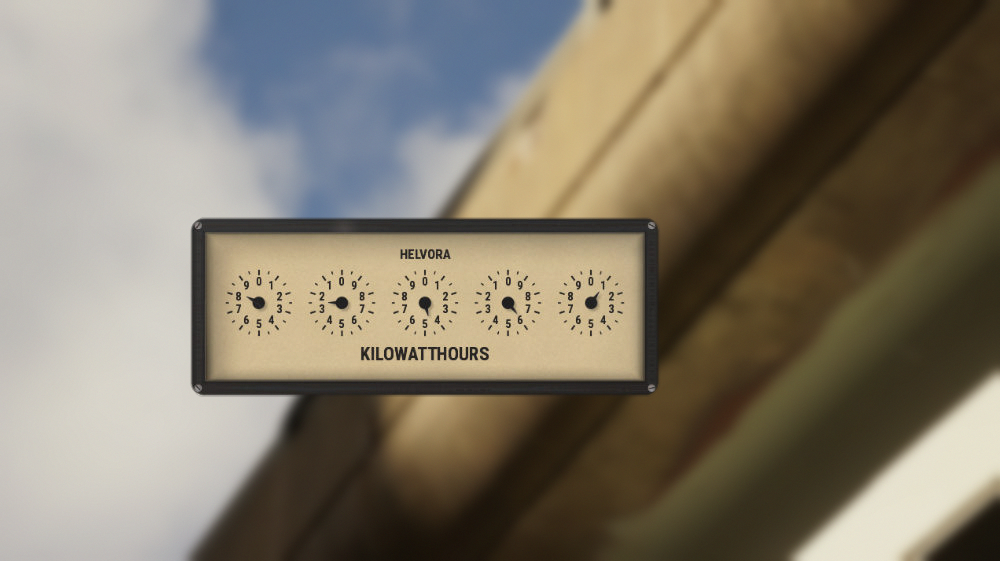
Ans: 82461 kWh
